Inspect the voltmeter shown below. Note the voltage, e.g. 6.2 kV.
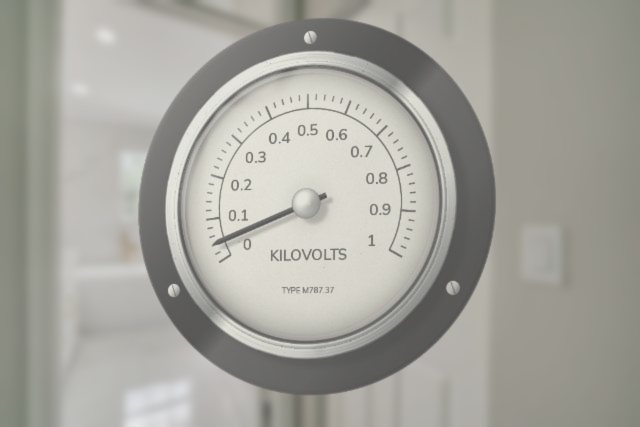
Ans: 0.04 kV
